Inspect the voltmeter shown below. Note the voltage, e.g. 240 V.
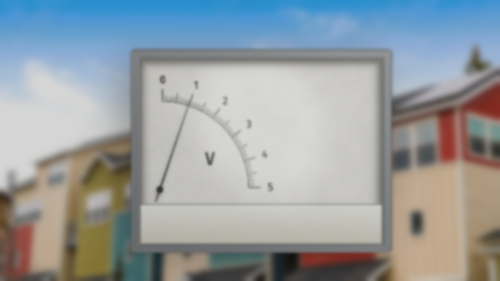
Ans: 1 V
